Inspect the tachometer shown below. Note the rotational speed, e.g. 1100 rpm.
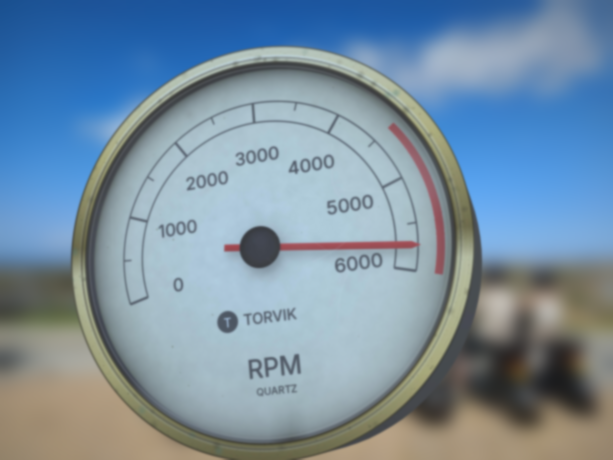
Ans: 5750 rpm
